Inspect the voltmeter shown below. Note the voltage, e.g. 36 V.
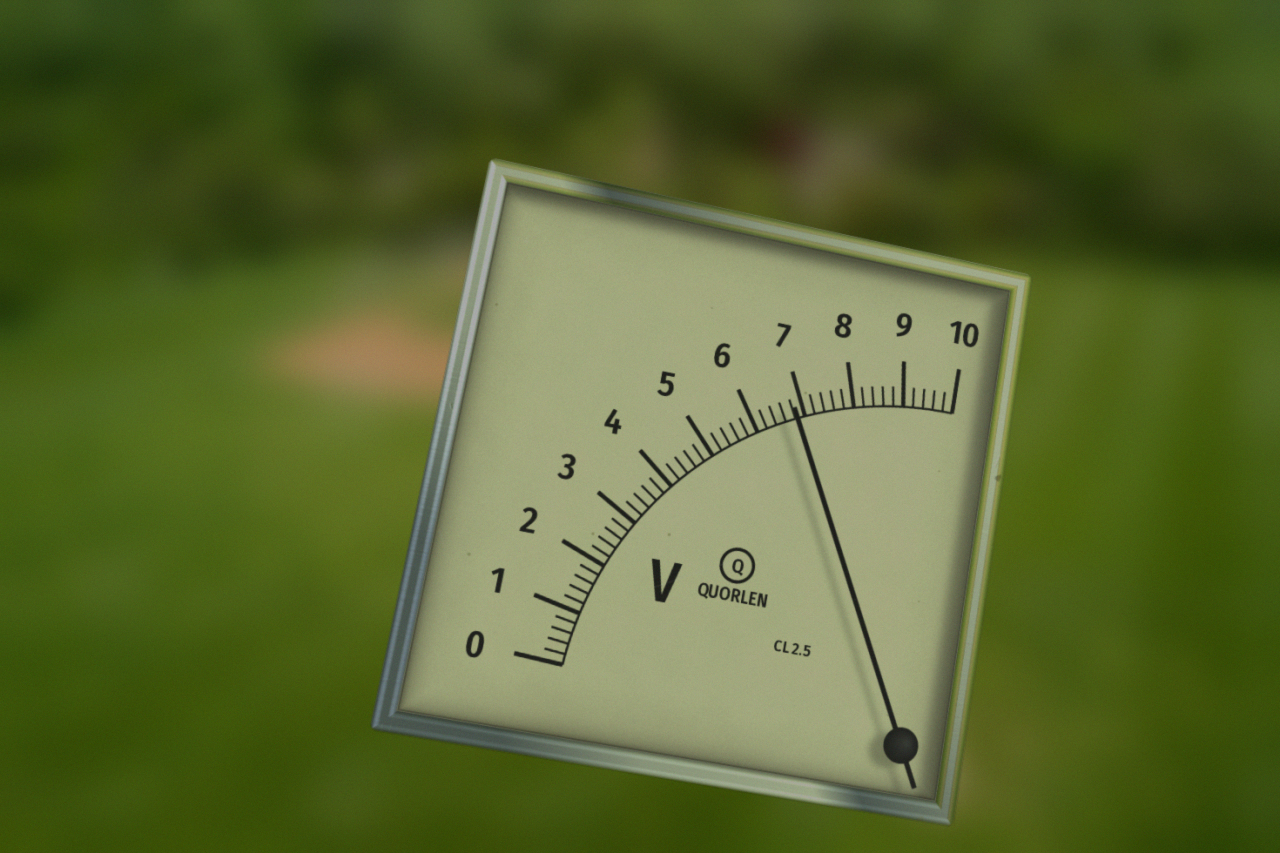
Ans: 6.8 V
